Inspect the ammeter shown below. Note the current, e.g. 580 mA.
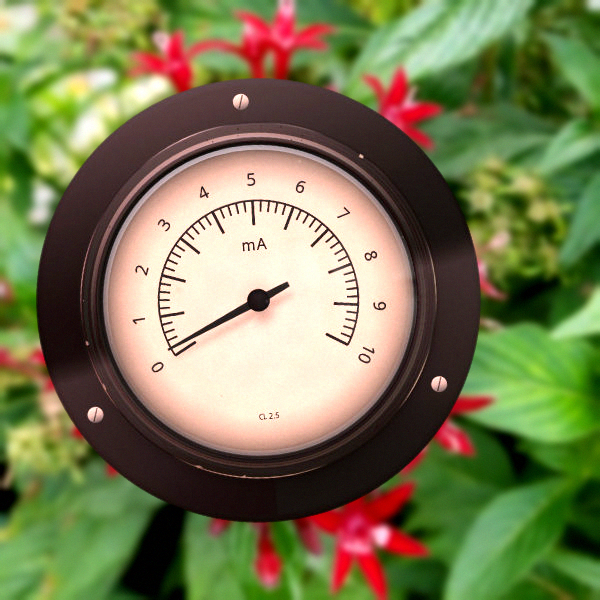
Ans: 0.2 mA
